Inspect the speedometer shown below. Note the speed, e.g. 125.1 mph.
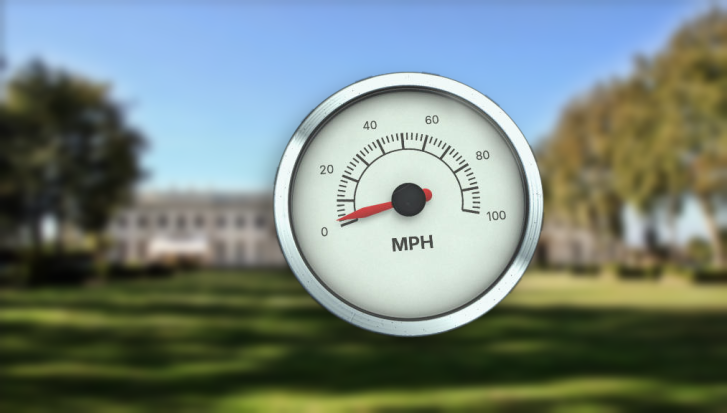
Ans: 2 mph
